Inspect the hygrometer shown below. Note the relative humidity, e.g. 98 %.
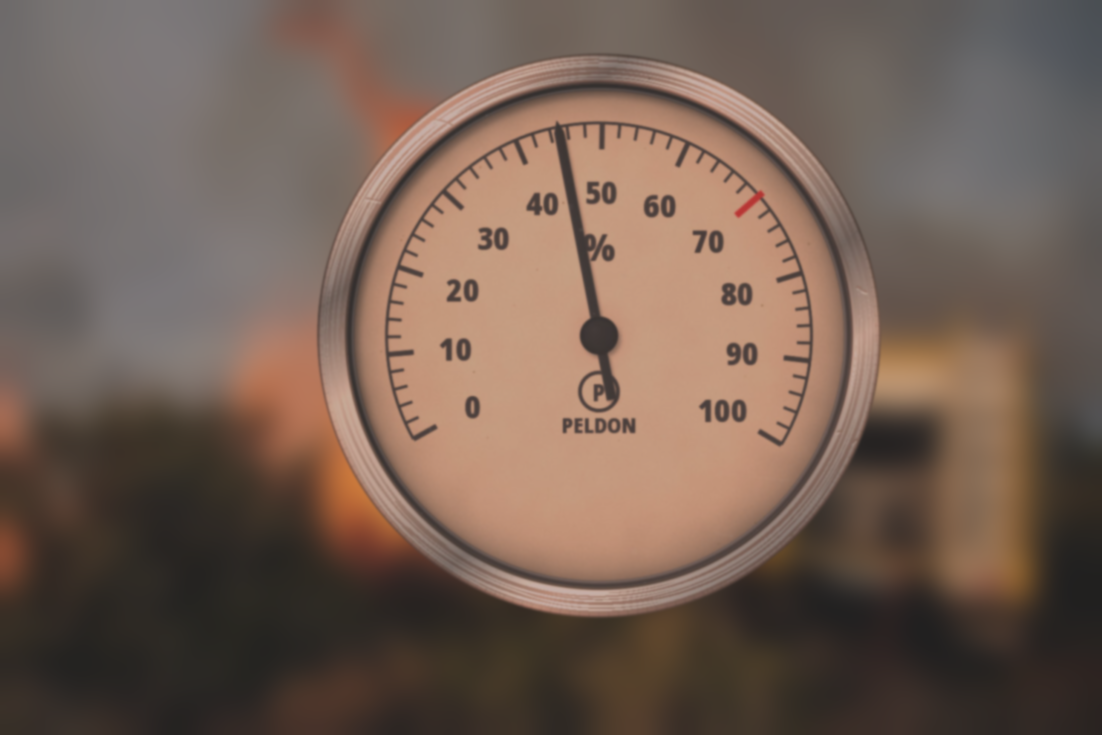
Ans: 45 %
